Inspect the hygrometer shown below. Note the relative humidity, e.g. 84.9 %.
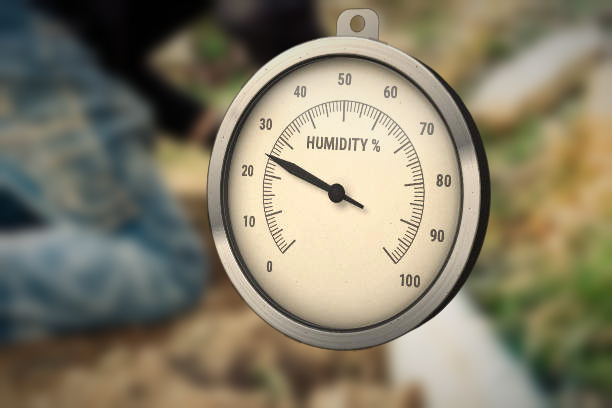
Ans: 25 %
